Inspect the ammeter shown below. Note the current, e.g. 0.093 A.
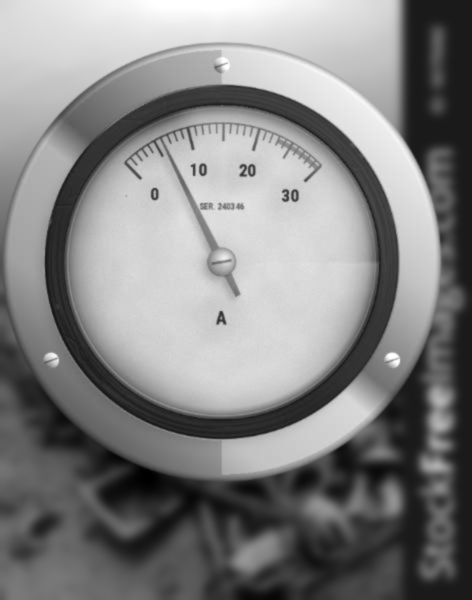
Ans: 6 A
